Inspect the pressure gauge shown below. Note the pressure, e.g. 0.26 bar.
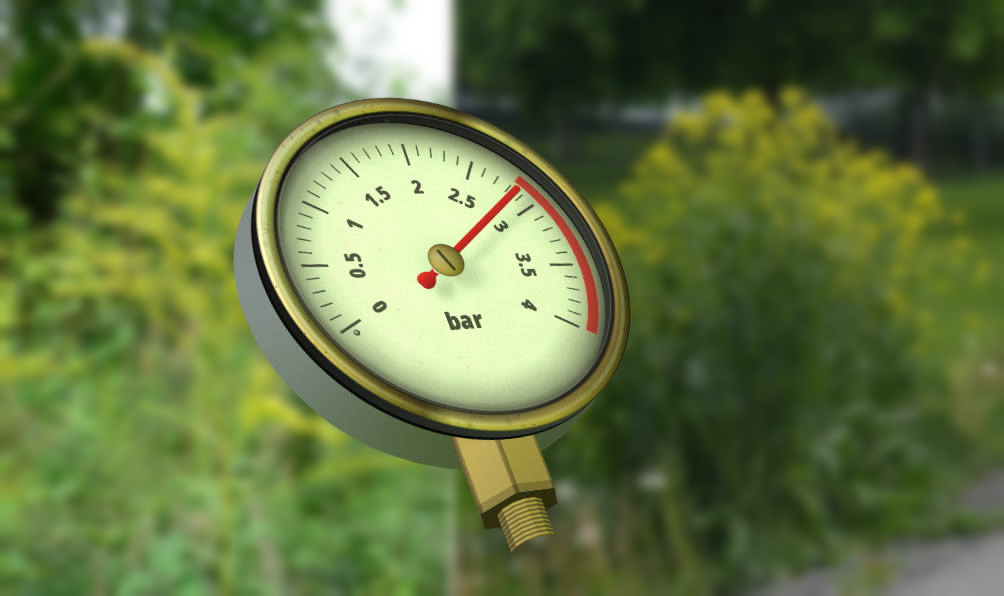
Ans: 2.85 bar
